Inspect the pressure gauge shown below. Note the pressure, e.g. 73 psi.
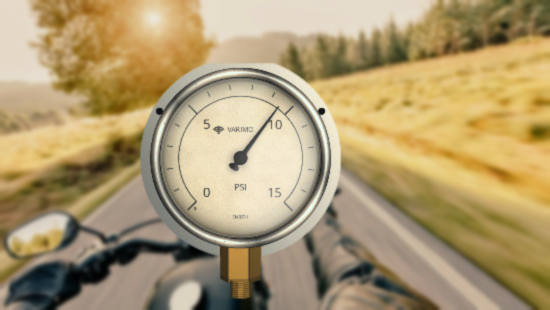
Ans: 9.5 psi
